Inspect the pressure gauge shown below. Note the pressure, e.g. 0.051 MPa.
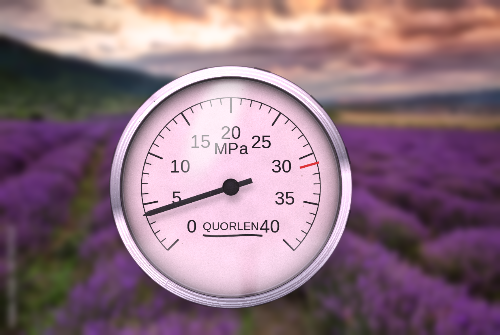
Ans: 4 MPa
